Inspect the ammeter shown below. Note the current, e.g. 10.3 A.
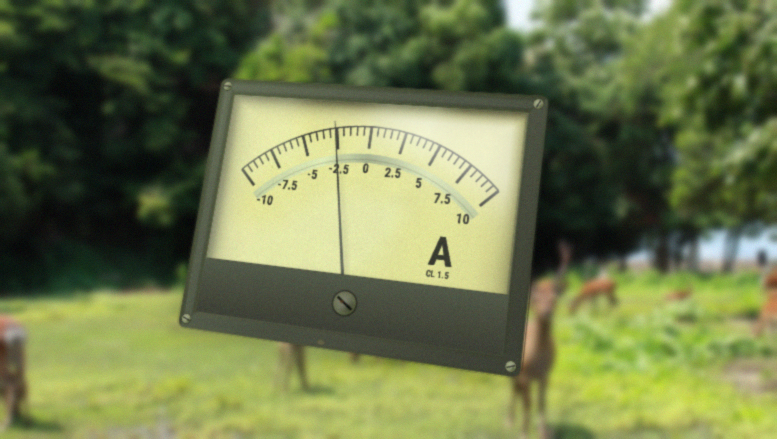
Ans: -2.5 A
